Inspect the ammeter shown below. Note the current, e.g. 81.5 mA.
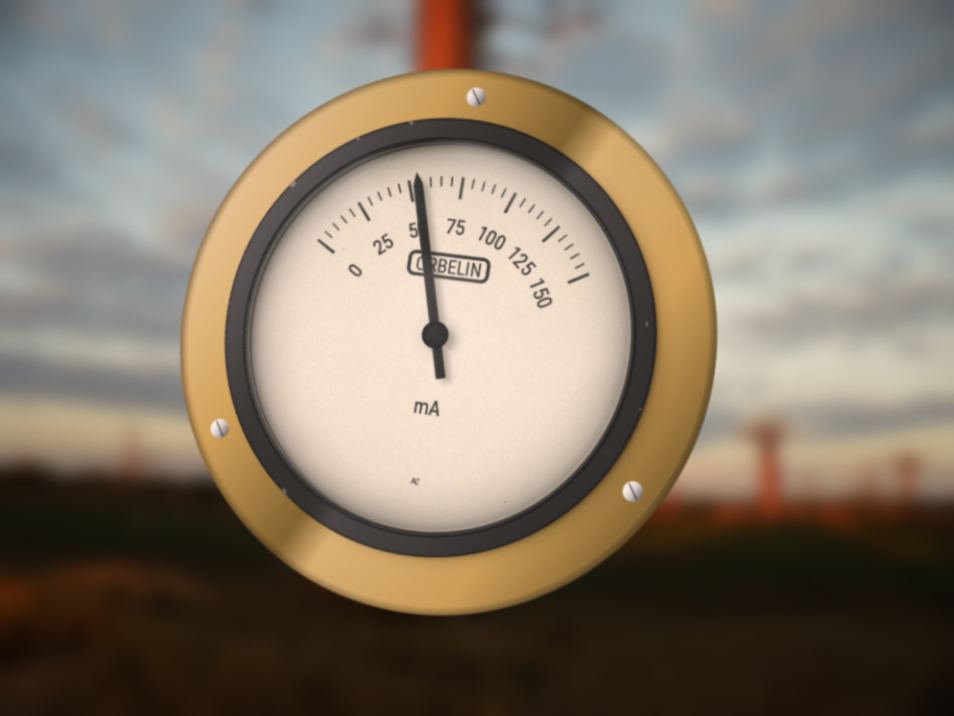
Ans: 55 mA
